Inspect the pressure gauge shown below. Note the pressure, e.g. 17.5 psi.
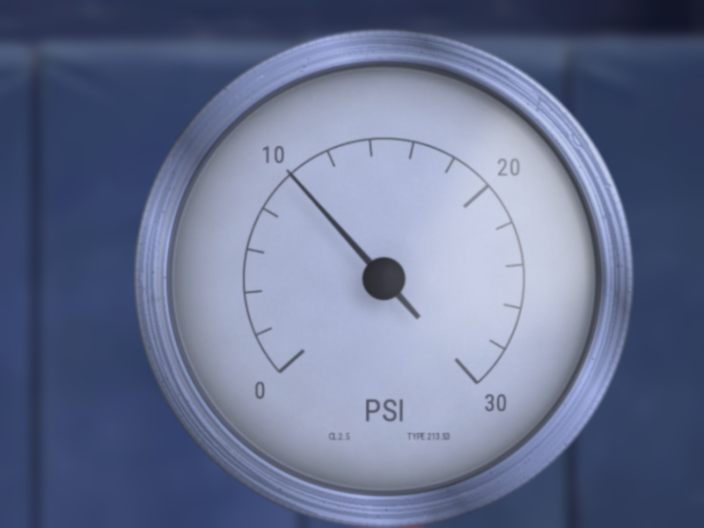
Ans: 10 psi
